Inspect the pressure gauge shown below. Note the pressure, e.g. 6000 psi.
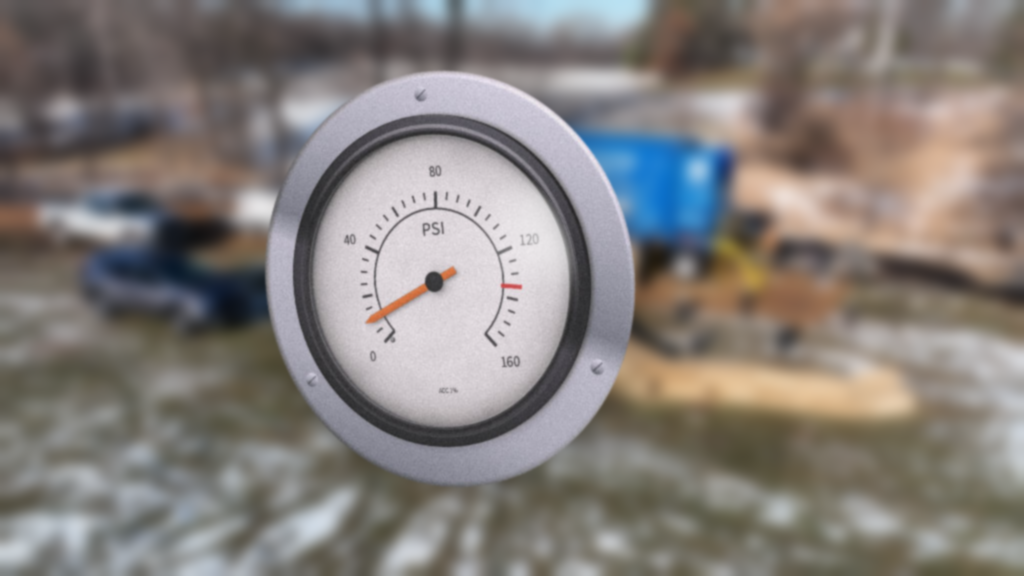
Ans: 10 psi
